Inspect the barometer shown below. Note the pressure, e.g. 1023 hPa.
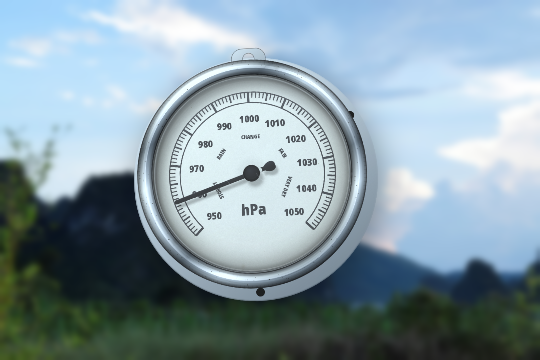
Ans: 960 hPa
